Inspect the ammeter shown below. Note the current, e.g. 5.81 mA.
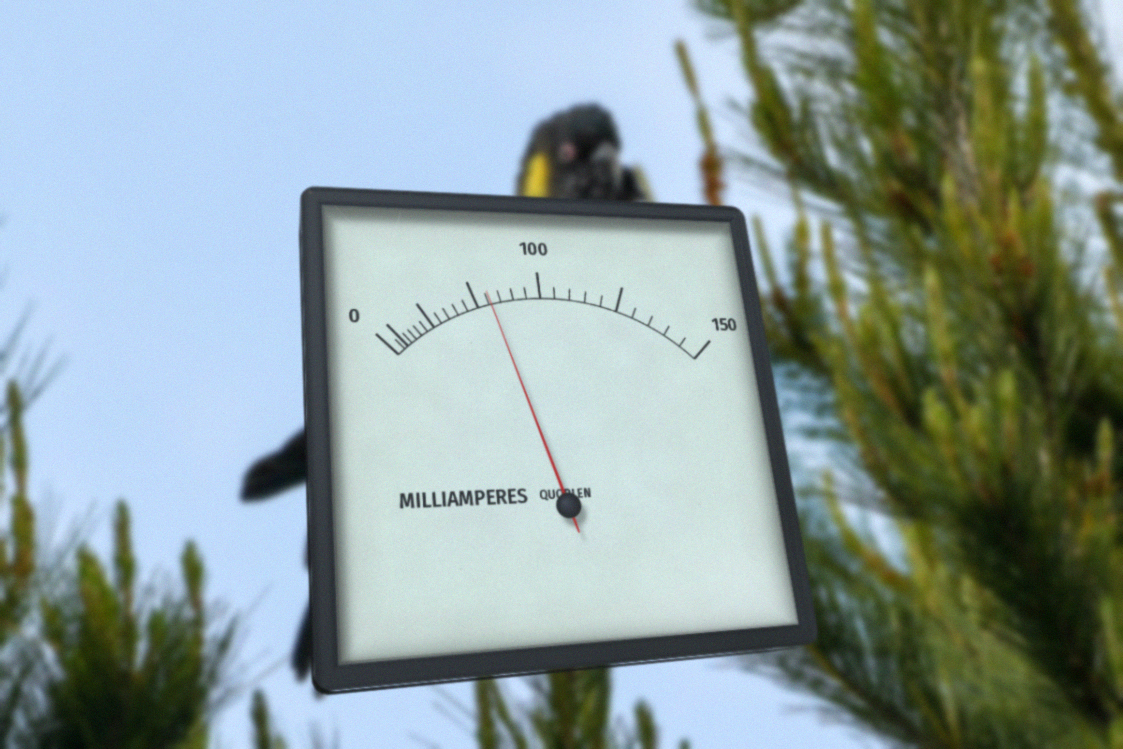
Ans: 80 mA
